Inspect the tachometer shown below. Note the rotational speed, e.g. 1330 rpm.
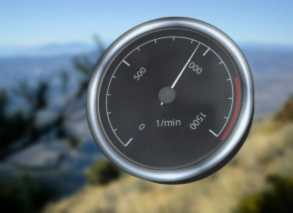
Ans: 950 rpm
